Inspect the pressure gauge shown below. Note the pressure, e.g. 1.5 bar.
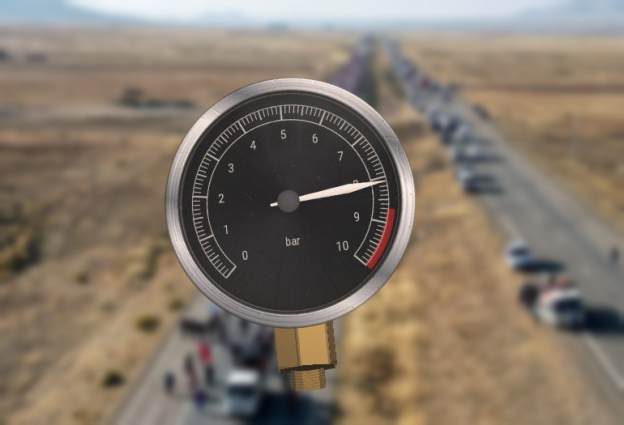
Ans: 8.1 bar
